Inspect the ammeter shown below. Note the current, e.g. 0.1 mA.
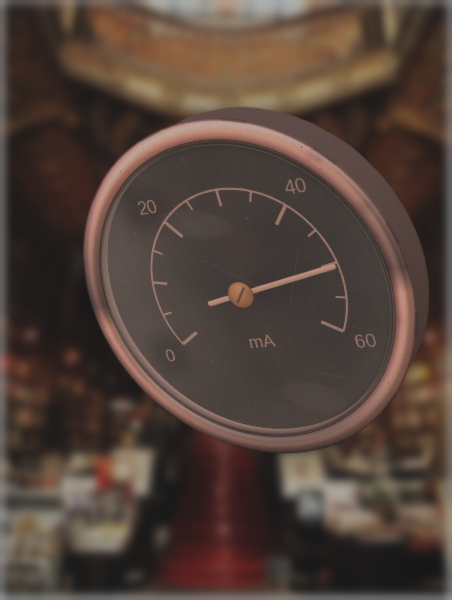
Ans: 50 mA
